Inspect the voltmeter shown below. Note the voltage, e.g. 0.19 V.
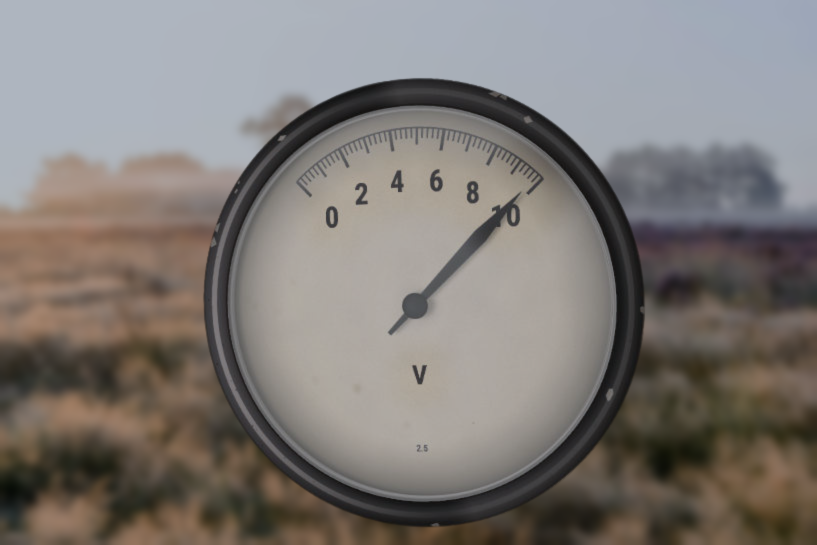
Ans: 9.8 V
